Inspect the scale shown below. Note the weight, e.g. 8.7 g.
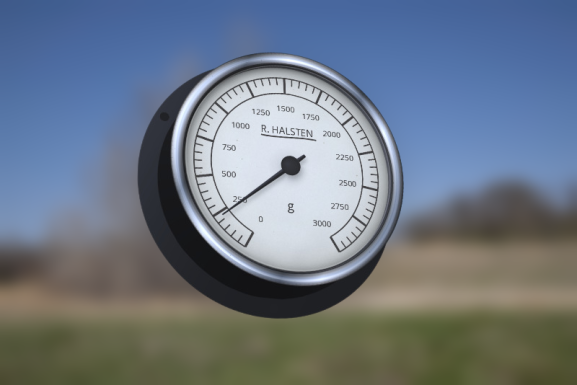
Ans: 225 g
